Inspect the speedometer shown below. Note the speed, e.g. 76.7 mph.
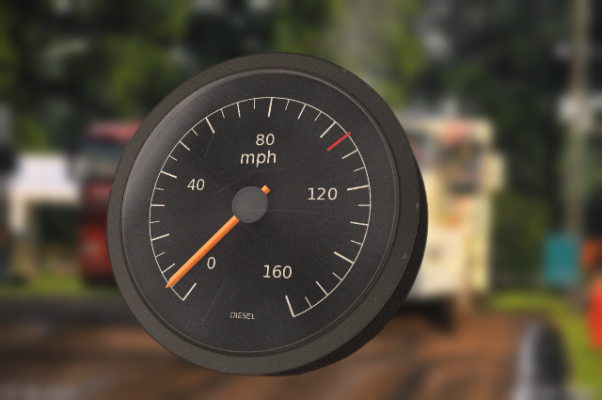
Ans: 5 mph
